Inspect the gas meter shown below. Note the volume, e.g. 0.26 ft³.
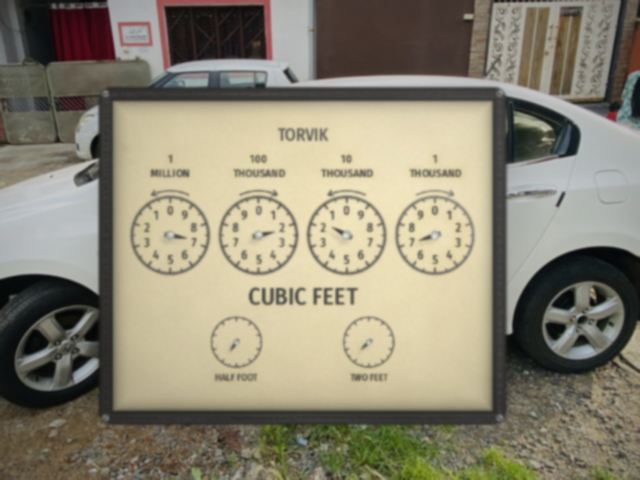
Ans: 721700 ft³
